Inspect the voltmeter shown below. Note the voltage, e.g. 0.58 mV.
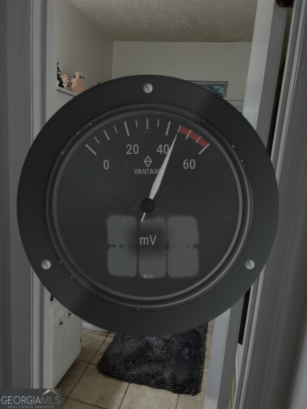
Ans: 45 mV
